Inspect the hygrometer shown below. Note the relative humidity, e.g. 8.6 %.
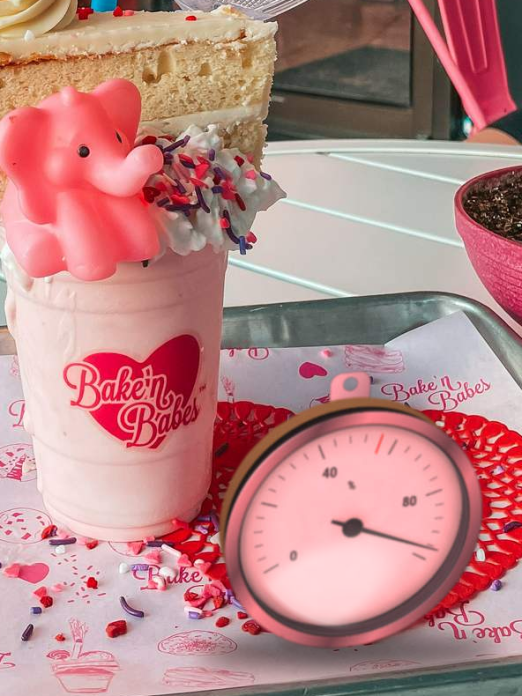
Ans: 96 %
